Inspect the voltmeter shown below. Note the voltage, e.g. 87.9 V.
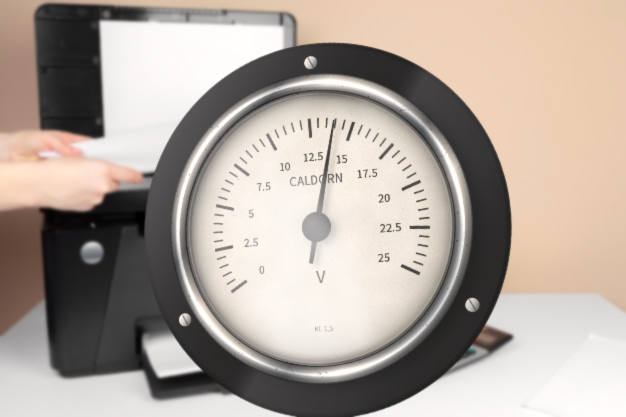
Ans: 14 V
